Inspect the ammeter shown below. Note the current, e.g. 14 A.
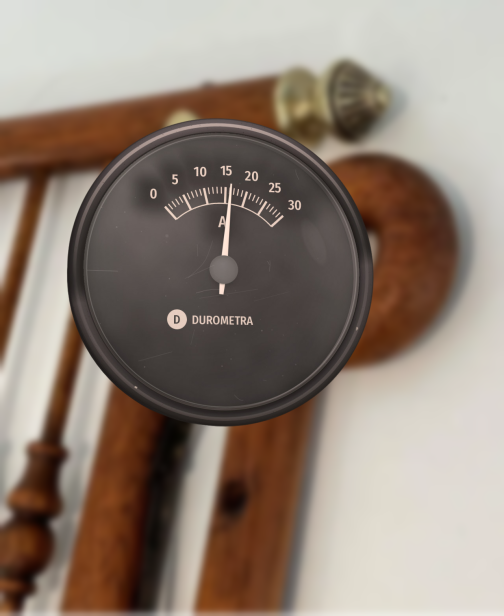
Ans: 16 A
